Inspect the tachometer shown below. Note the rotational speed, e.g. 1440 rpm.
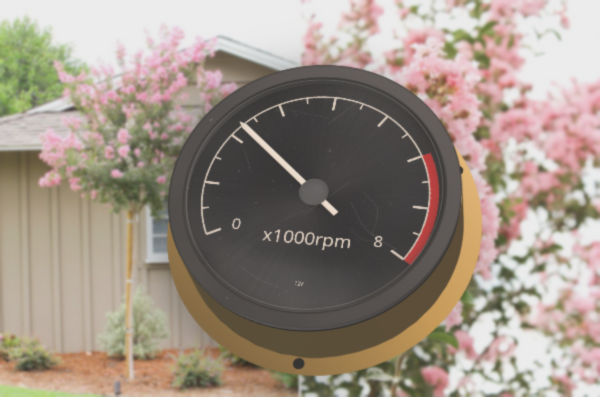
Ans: 2250 rpm
